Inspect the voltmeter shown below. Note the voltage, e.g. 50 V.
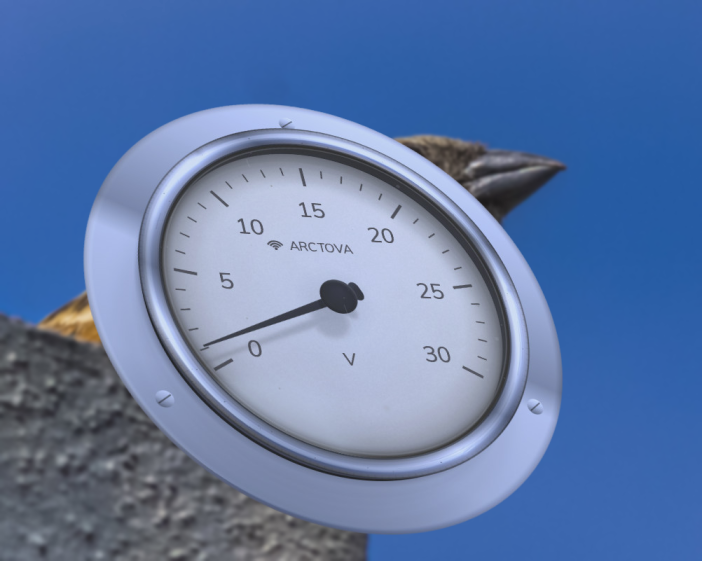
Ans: 1 V
